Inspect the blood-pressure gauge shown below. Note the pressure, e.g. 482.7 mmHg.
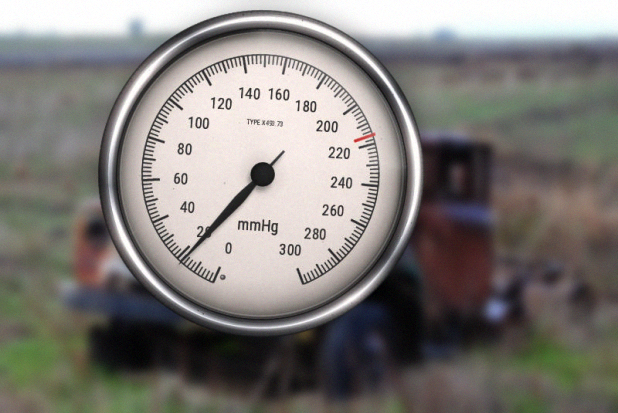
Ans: 18 mmHg
